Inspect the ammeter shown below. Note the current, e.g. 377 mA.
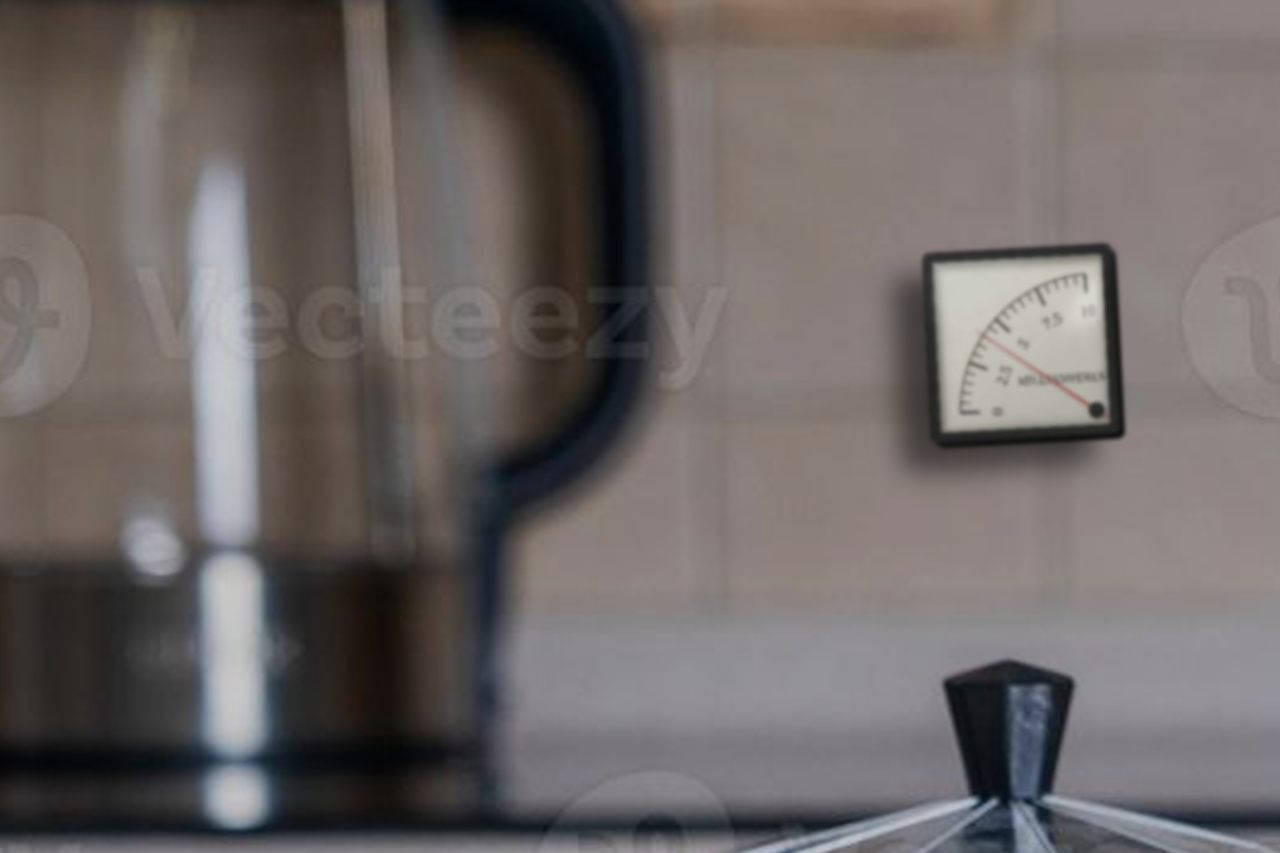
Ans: 4 mA
